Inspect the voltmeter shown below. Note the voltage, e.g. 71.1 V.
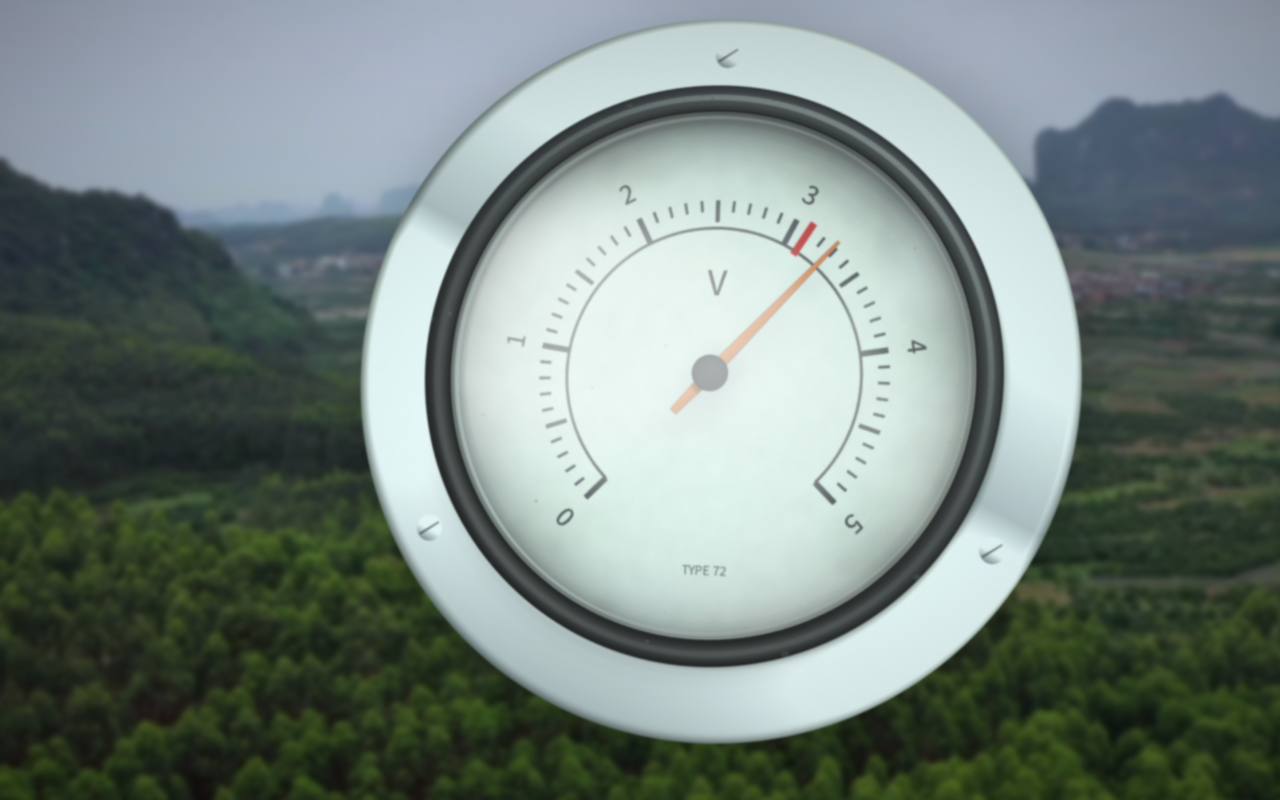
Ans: 3.3 V
